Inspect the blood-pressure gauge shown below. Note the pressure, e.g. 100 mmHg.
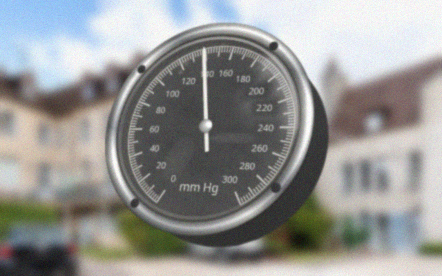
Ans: 140 mmHg
